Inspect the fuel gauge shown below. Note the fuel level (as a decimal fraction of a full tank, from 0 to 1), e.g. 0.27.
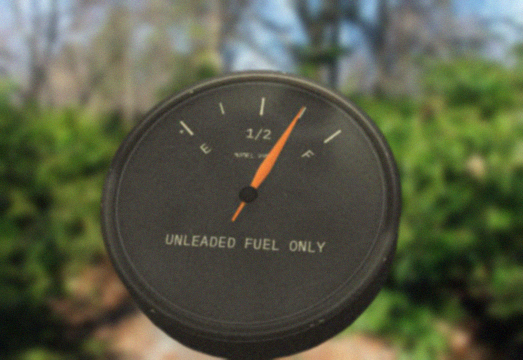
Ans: 0.75
